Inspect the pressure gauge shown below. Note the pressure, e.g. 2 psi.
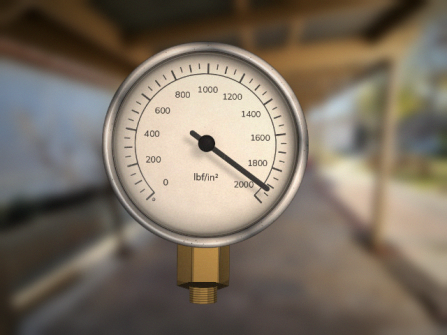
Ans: 1925 psi
